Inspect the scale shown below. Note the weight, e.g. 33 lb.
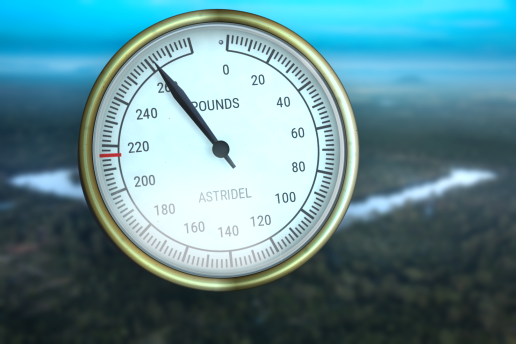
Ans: 262 lb
